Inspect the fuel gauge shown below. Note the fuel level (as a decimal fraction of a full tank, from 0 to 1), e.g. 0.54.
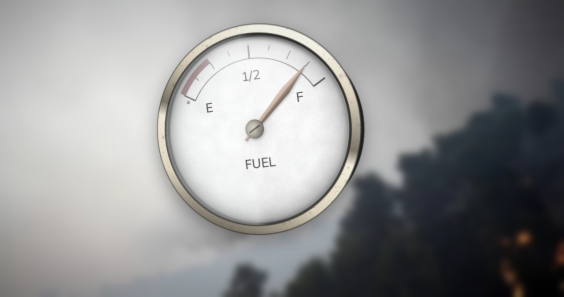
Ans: 0.875
